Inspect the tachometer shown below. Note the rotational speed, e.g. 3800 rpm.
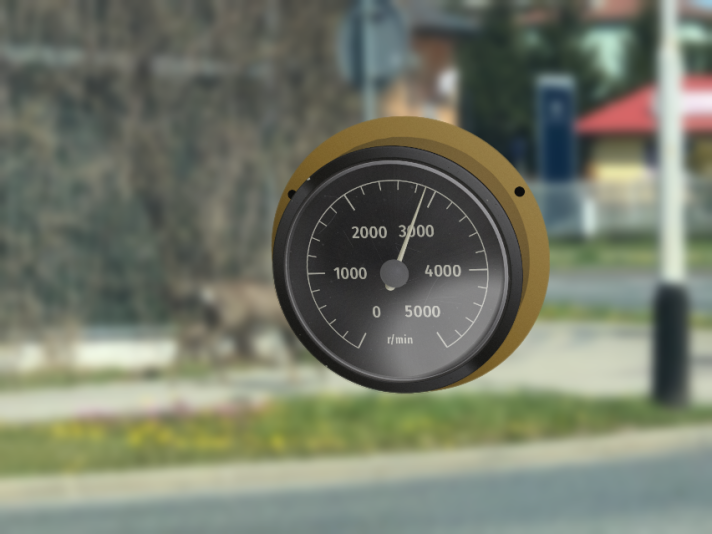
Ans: 2900 rpm
